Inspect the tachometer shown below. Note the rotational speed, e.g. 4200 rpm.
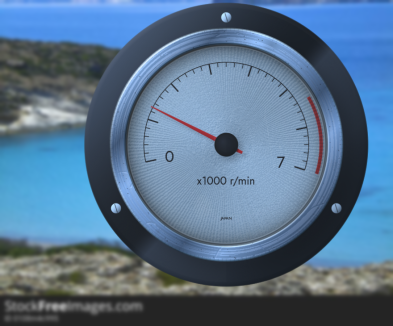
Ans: 1300 rpm
